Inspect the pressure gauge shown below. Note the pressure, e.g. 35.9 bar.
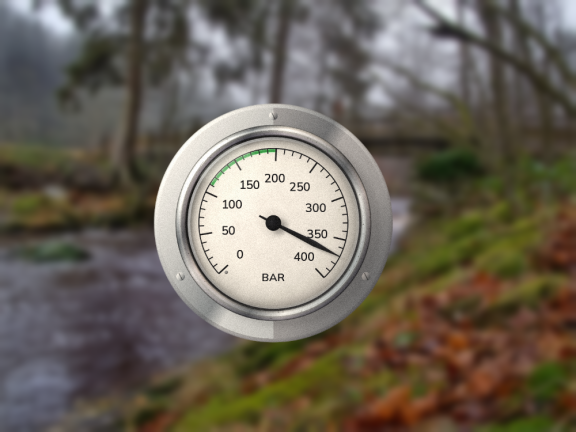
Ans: 370 bar
